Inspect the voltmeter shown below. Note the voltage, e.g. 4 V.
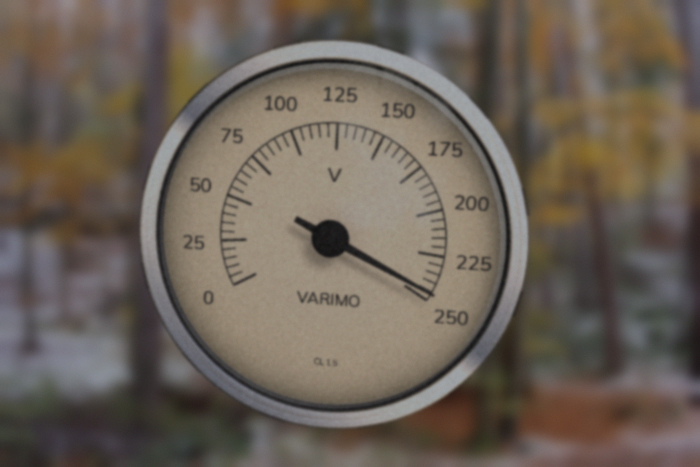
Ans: 245 V
